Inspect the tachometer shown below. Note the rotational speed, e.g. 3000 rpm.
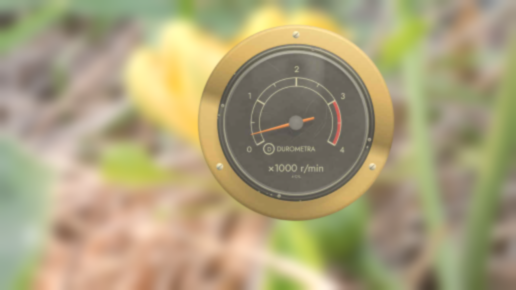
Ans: 250 rpm
